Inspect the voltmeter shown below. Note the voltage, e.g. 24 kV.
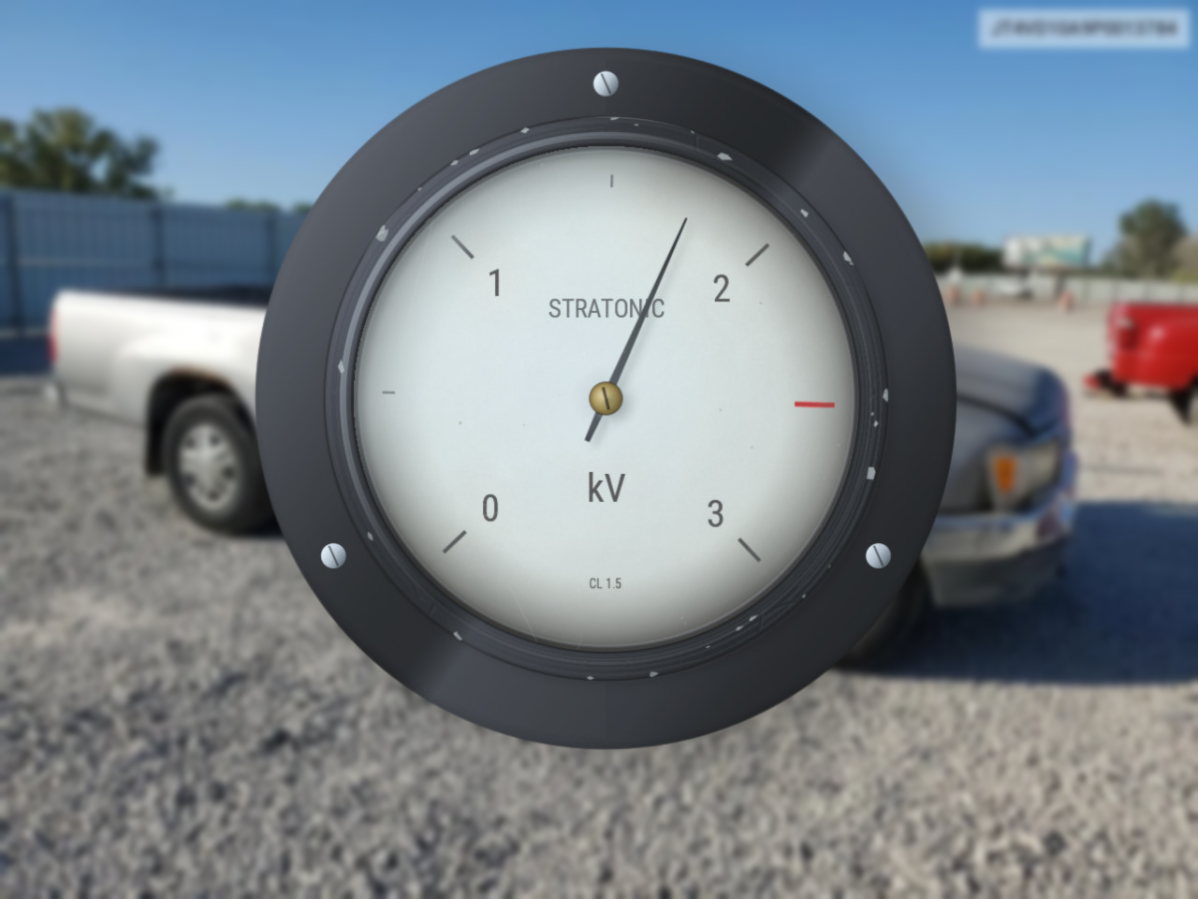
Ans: 1.75 kV
